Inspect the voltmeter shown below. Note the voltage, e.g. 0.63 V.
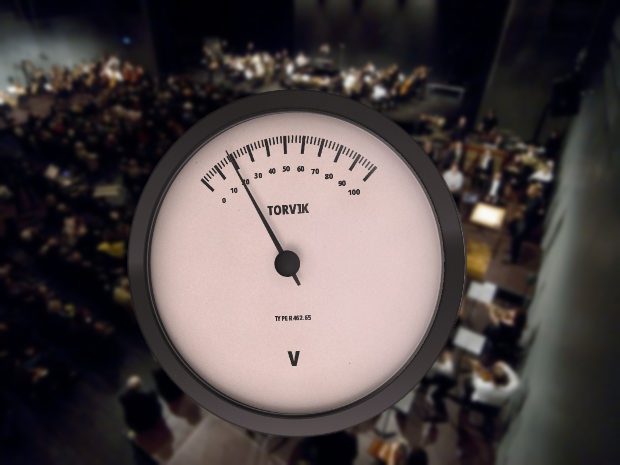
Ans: 20 V
